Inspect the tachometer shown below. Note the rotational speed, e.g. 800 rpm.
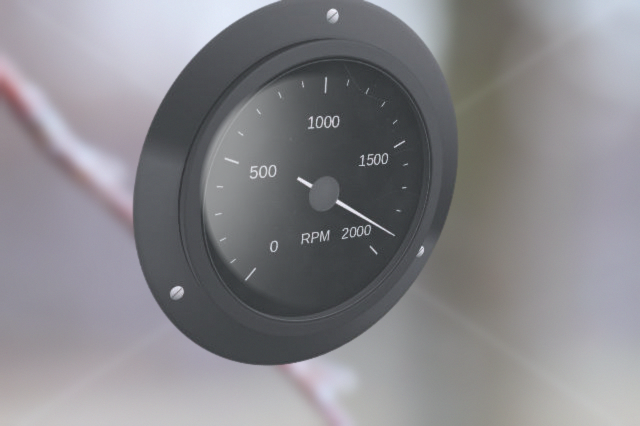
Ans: 1900 rpm
